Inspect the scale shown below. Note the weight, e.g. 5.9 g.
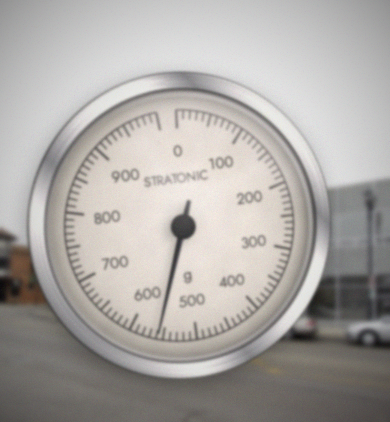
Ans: 560 g
